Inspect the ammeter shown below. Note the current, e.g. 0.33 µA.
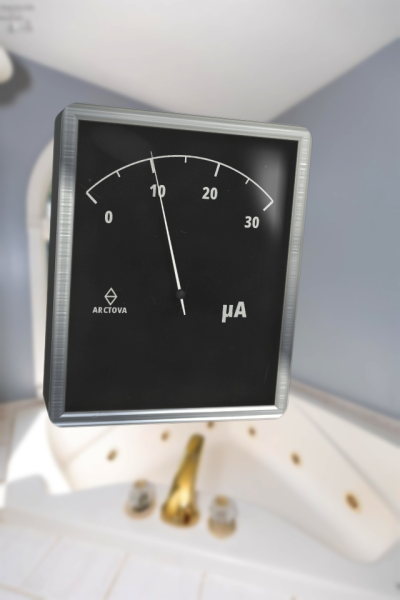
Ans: 10 µA
